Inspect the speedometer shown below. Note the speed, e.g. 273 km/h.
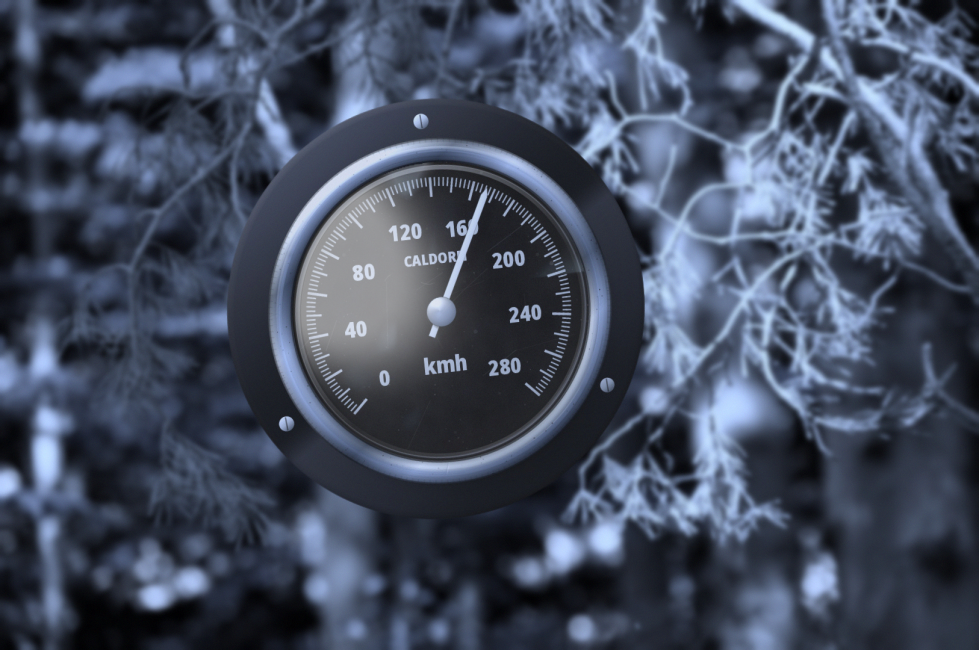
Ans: 166 km/h
